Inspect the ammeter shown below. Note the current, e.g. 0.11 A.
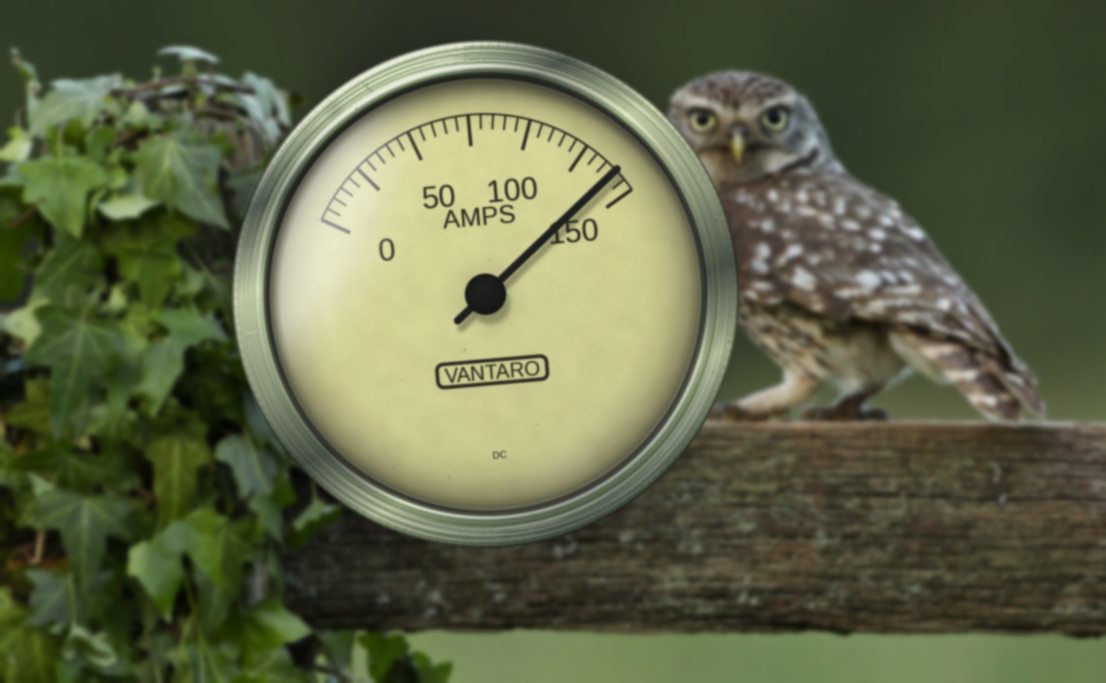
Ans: 140 A
